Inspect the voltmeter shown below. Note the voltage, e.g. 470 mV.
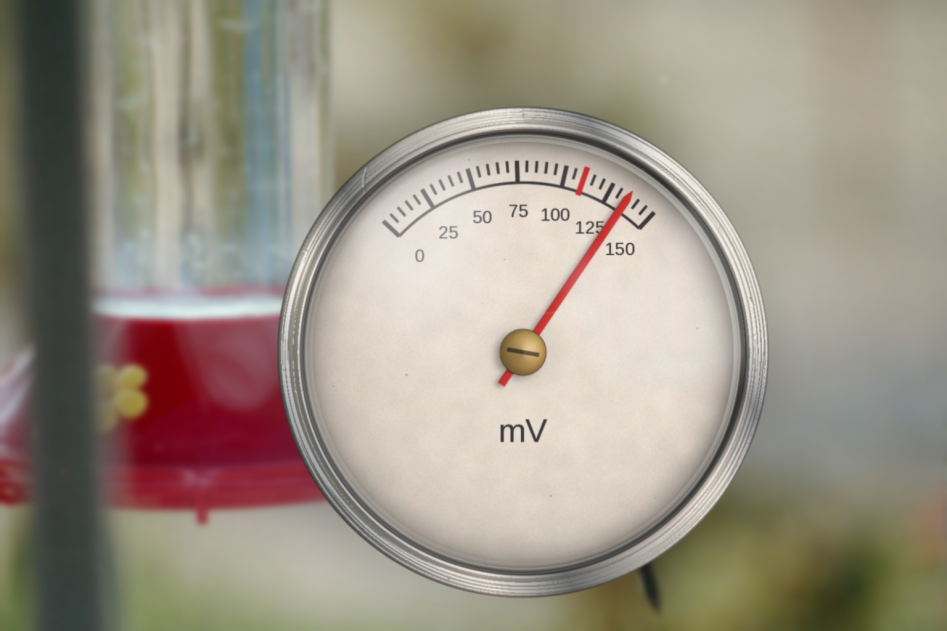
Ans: 135 mV
